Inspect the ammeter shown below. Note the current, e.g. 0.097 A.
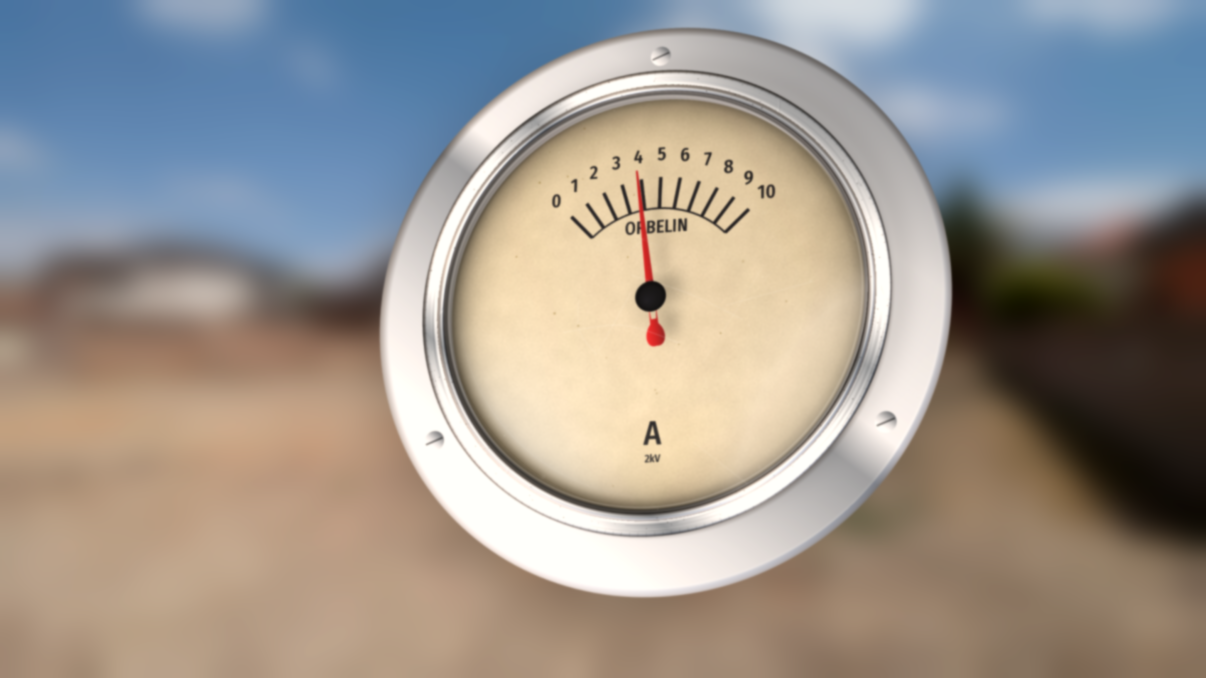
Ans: 4 A
